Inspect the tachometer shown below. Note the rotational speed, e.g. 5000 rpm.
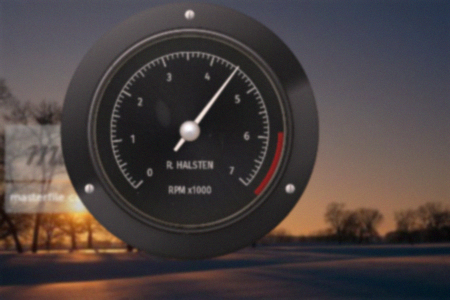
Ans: 4500 rpm
